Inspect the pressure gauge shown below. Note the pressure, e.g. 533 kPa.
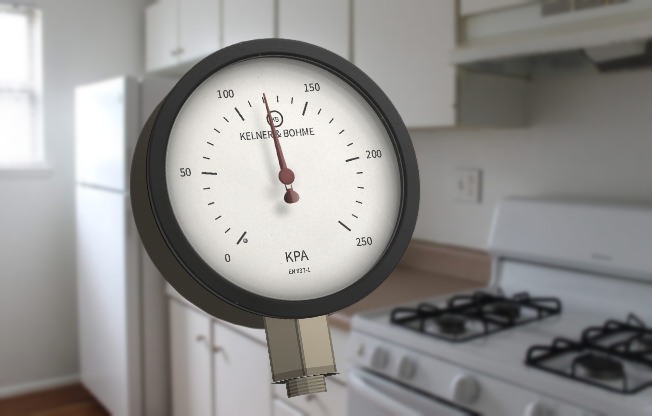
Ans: 120 kPa
